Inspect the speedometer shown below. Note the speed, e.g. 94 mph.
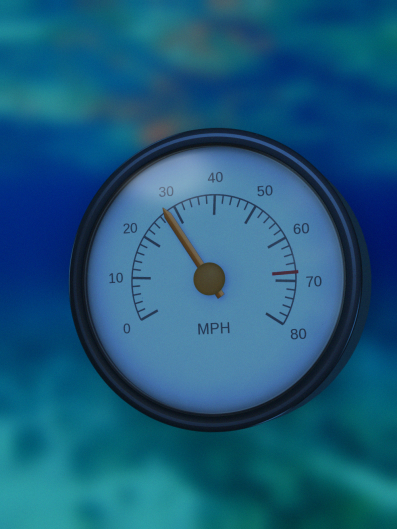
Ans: 28 mph
